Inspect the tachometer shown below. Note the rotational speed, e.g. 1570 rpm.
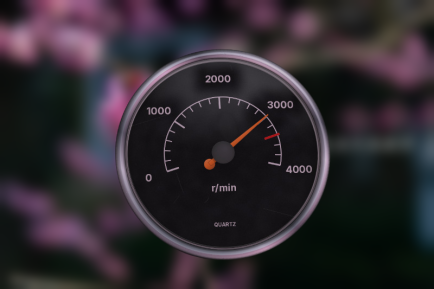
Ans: 3000 rpm
